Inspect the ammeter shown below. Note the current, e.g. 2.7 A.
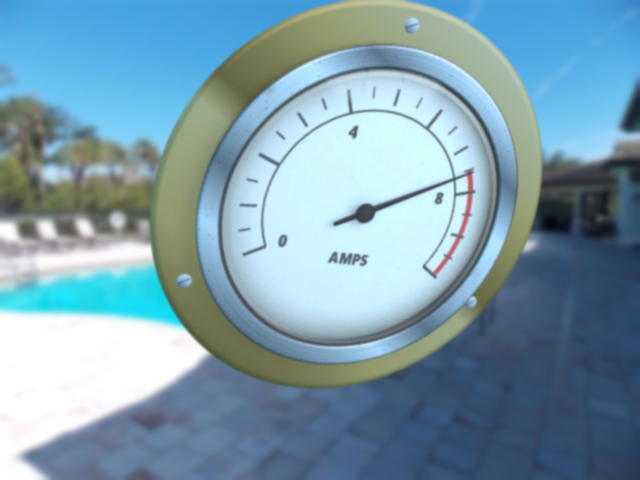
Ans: 7.5 A
